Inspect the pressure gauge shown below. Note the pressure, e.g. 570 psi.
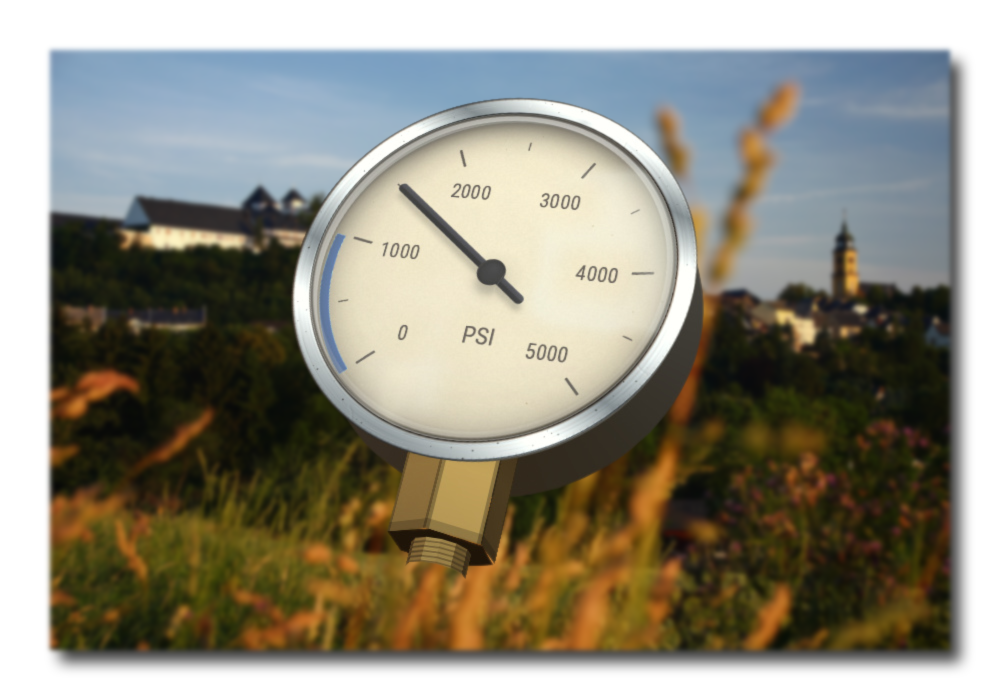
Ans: 1500 psi
